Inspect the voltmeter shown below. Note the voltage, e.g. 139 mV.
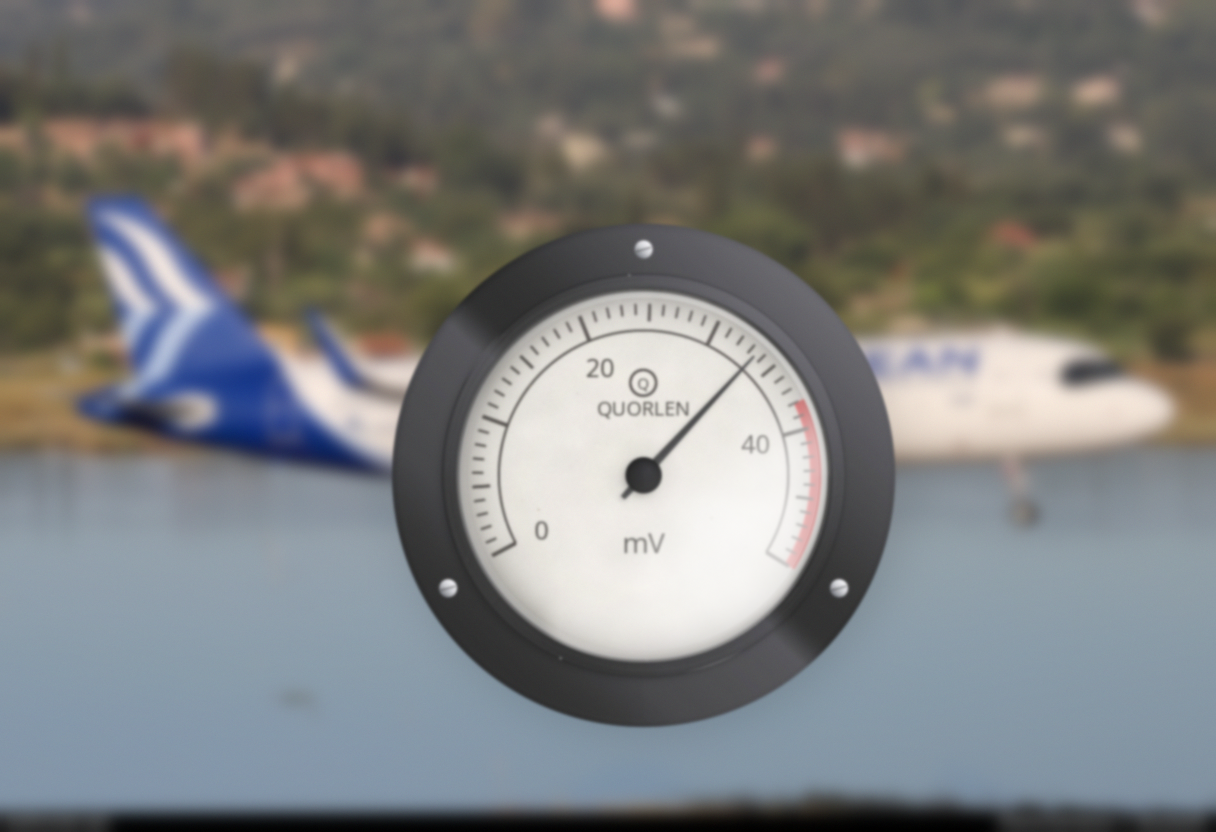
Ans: 33.5 mV
